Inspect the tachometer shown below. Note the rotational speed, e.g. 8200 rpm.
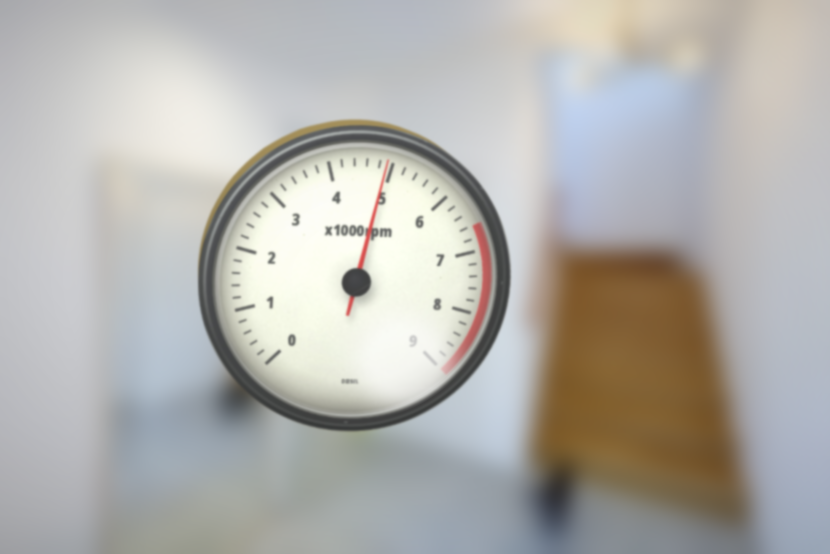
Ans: 4900 rpm
